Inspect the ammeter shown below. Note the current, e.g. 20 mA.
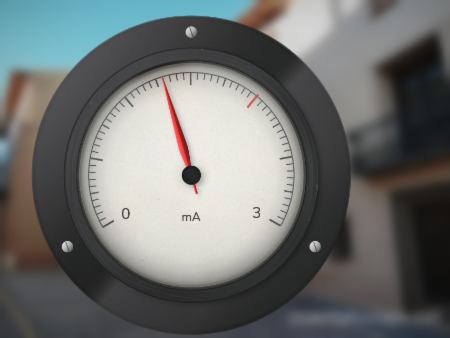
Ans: 1.3 mA
